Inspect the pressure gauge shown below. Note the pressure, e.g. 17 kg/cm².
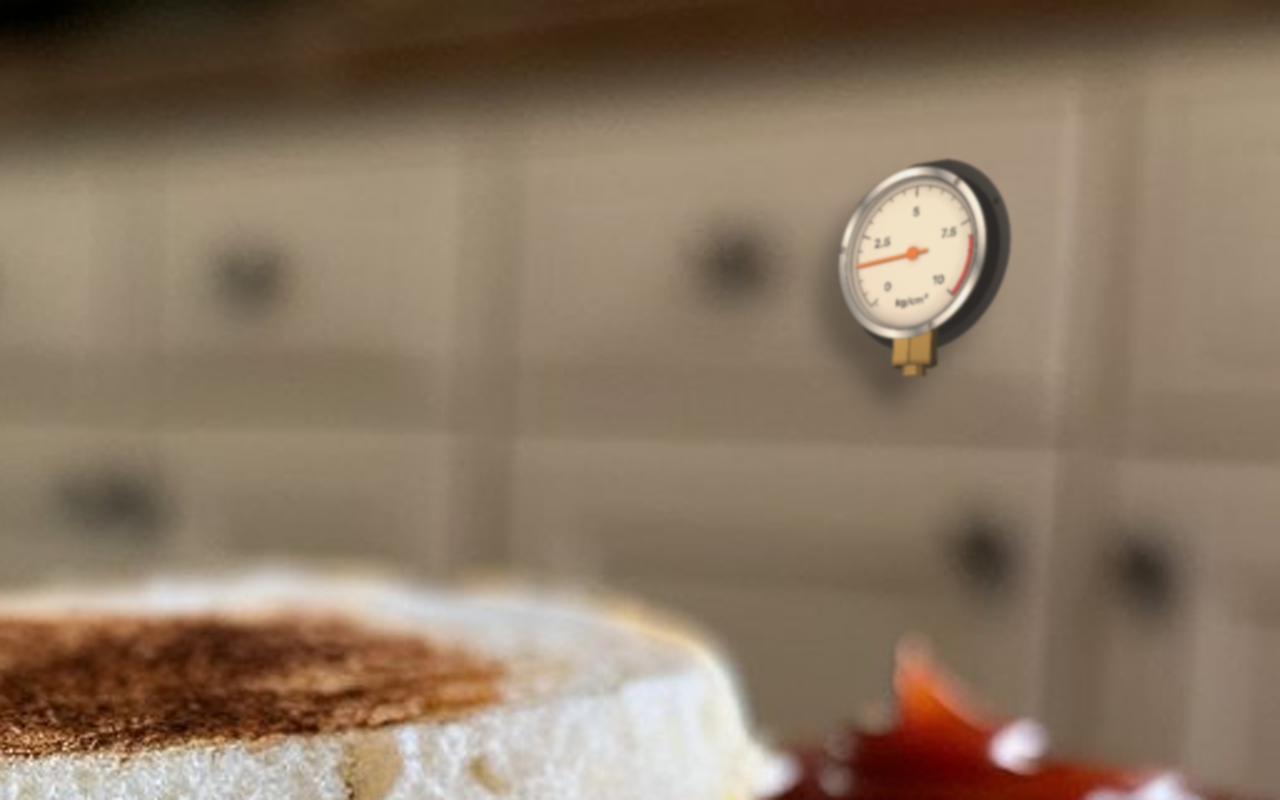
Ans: 1.5 kg/cm²
